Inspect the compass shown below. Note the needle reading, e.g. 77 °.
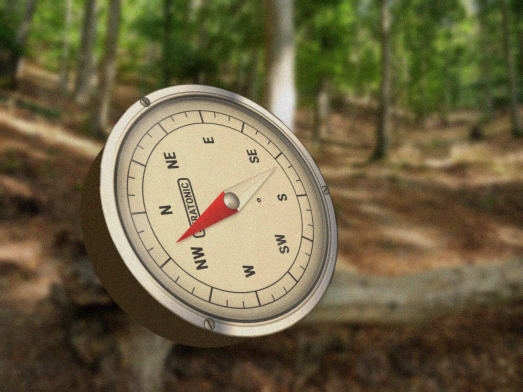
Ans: 335 °
